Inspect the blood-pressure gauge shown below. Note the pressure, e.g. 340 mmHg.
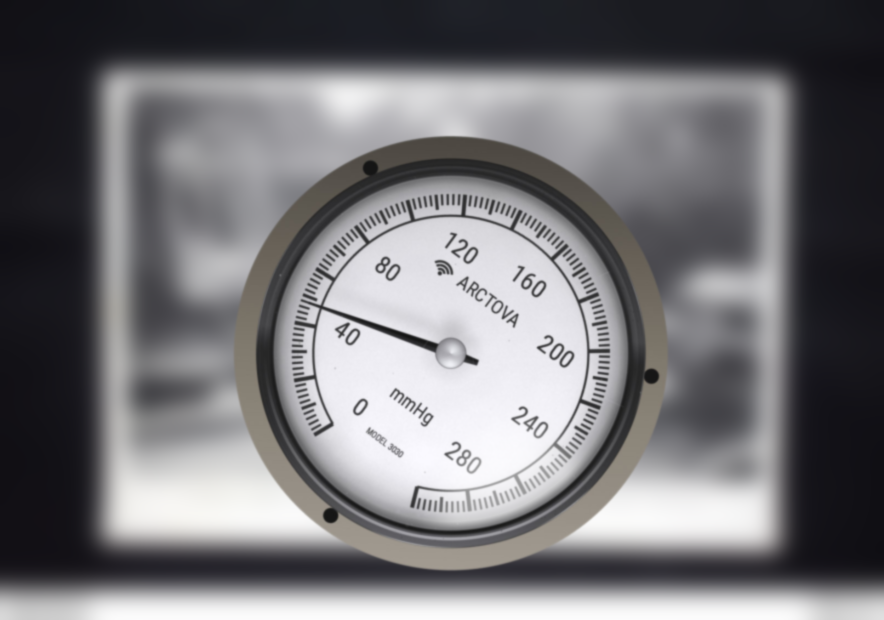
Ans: 48 mmHg
